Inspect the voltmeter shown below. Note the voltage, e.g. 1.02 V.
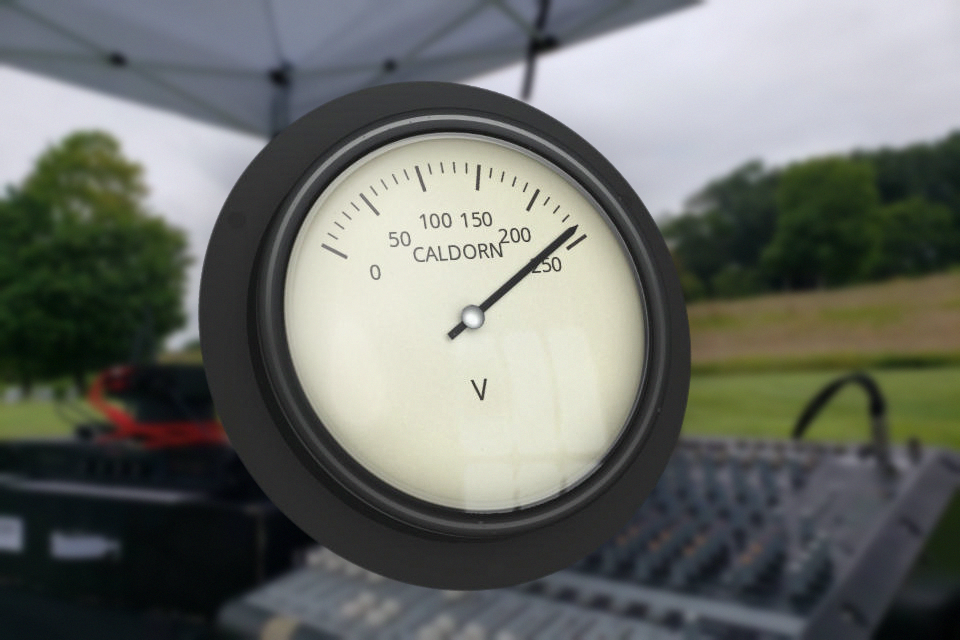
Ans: 240 V
